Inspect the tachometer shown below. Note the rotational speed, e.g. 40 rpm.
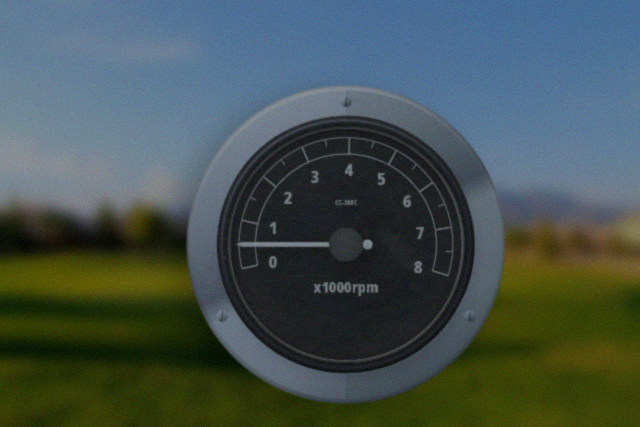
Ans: 500 rpm
